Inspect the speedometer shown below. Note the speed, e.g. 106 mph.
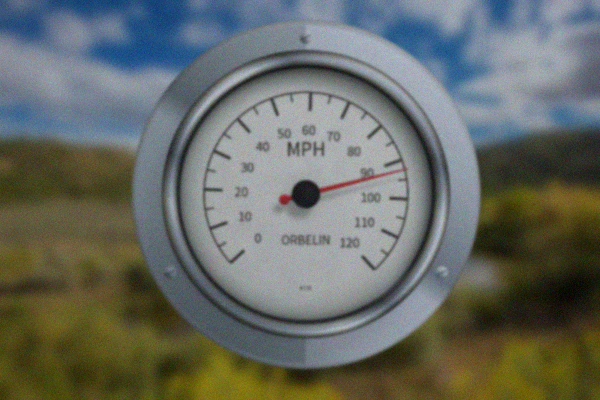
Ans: 92.5 mph
